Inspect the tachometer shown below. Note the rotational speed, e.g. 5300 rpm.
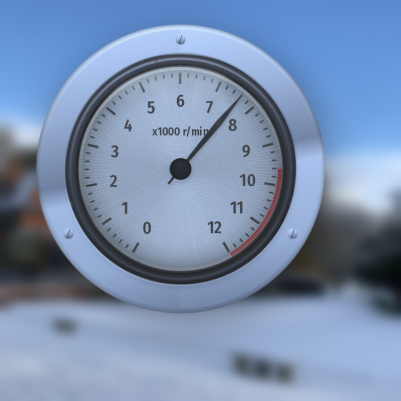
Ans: 7600 rpm
